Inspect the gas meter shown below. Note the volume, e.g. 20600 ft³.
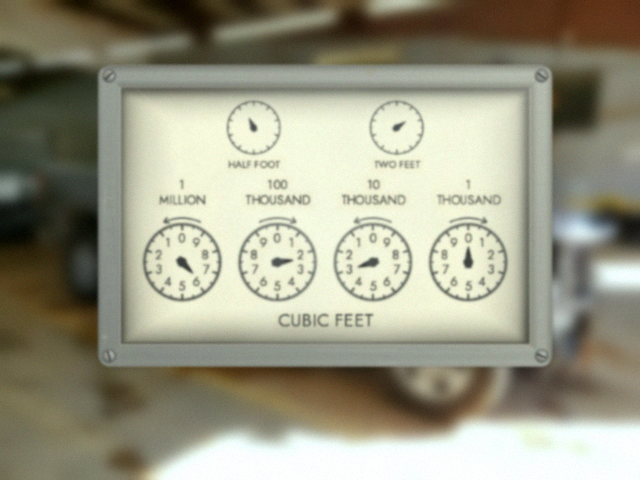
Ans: 623000 ft³
